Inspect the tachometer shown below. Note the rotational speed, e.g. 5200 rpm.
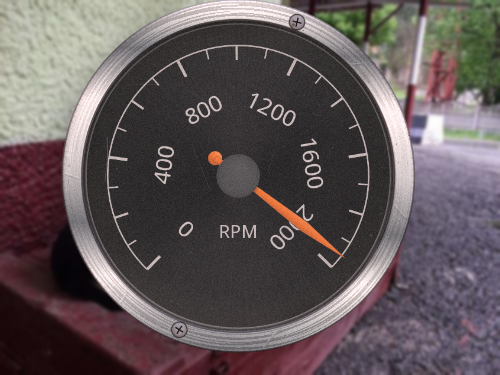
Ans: 1950 rpm
